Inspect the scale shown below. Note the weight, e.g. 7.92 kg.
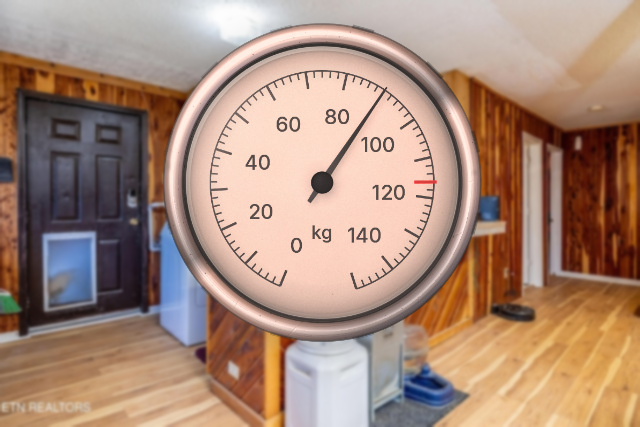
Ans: 90 kg
